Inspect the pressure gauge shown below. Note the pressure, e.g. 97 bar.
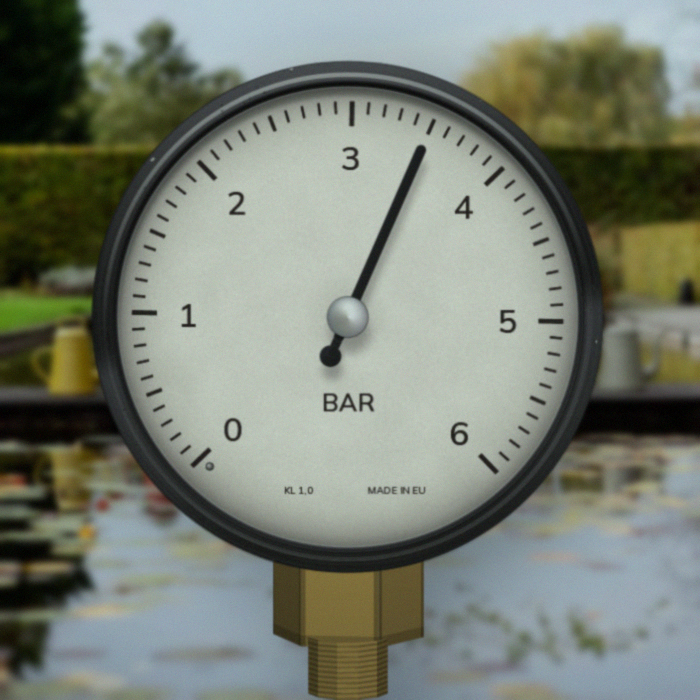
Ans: 3.5 bar
